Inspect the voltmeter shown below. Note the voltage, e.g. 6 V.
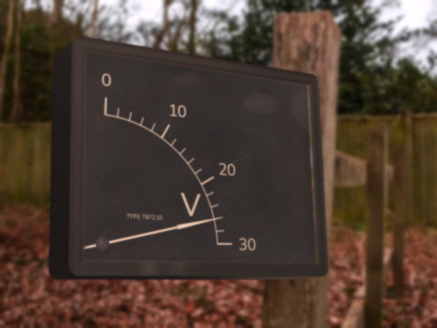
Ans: 26 V
